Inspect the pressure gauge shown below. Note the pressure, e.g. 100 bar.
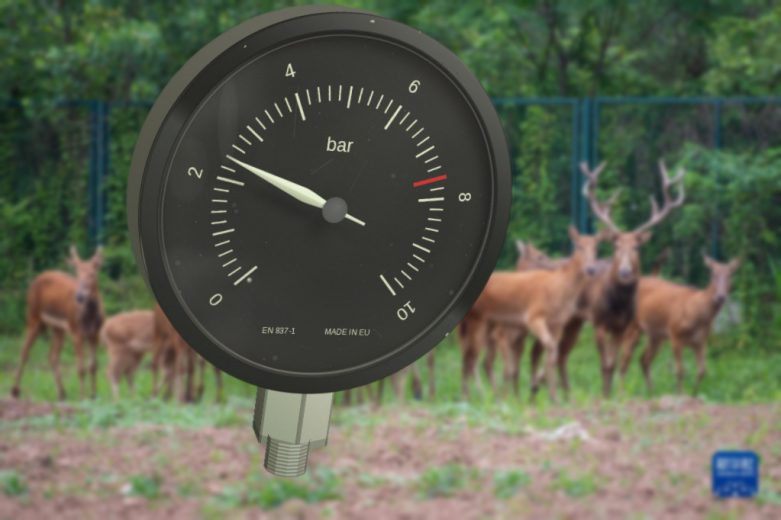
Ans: 2.4 bar
